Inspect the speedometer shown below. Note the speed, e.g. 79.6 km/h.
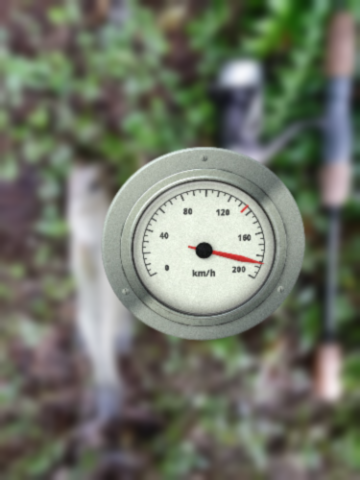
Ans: 185 km/h
